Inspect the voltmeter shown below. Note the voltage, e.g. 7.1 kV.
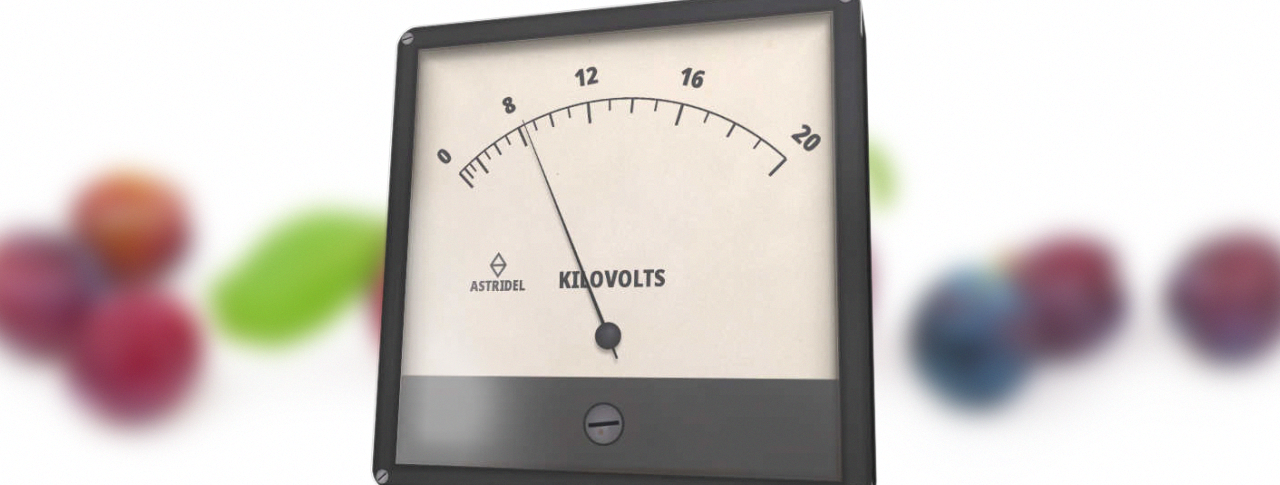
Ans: 8.5 kV
